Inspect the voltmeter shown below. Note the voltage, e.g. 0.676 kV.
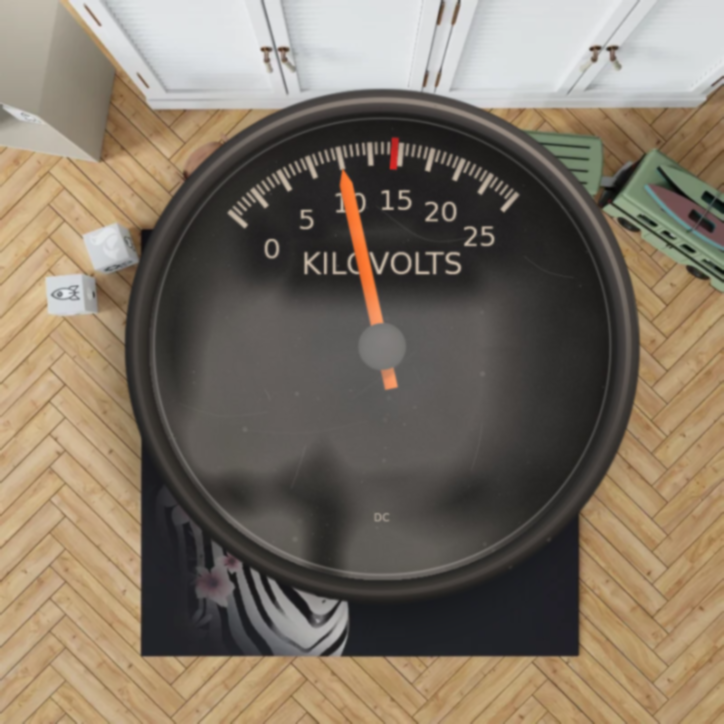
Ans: 10 kV
